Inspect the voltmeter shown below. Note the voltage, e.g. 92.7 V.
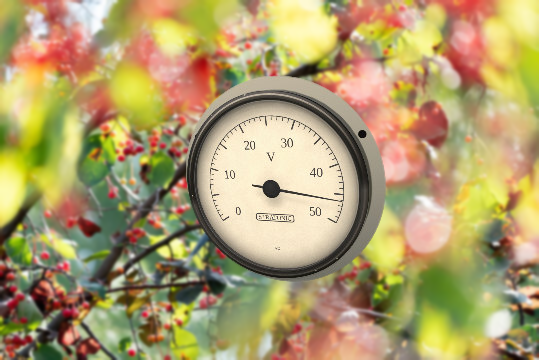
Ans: 46 V
